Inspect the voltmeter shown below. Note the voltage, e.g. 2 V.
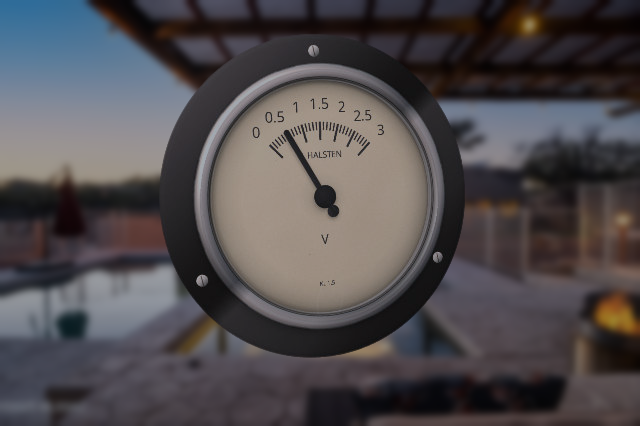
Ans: 0.5 V
